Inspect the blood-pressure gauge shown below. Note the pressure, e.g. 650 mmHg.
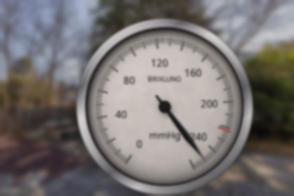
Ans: 250 mmHg
